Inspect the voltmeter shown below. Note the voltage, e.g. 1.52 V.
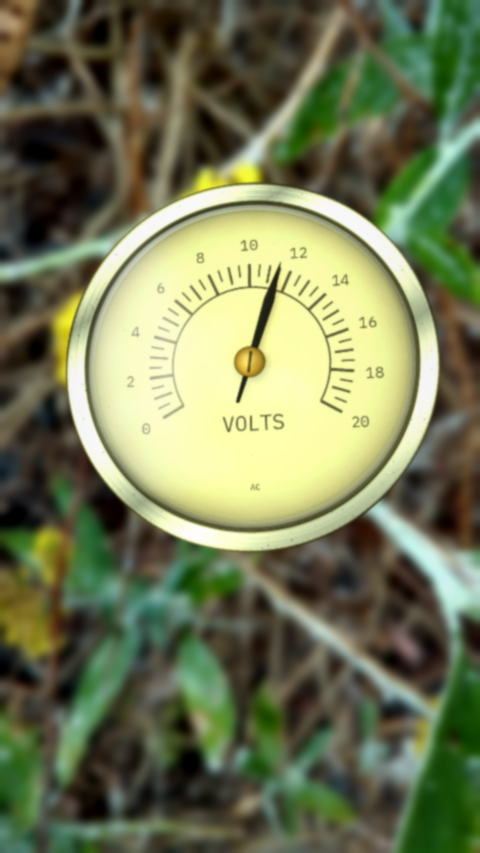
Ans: 11.5 V
